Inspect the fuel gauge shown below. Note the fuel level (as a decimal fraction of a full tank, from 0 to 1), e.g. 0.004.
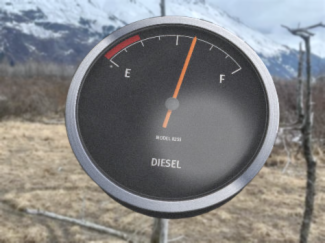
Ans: 0.625
